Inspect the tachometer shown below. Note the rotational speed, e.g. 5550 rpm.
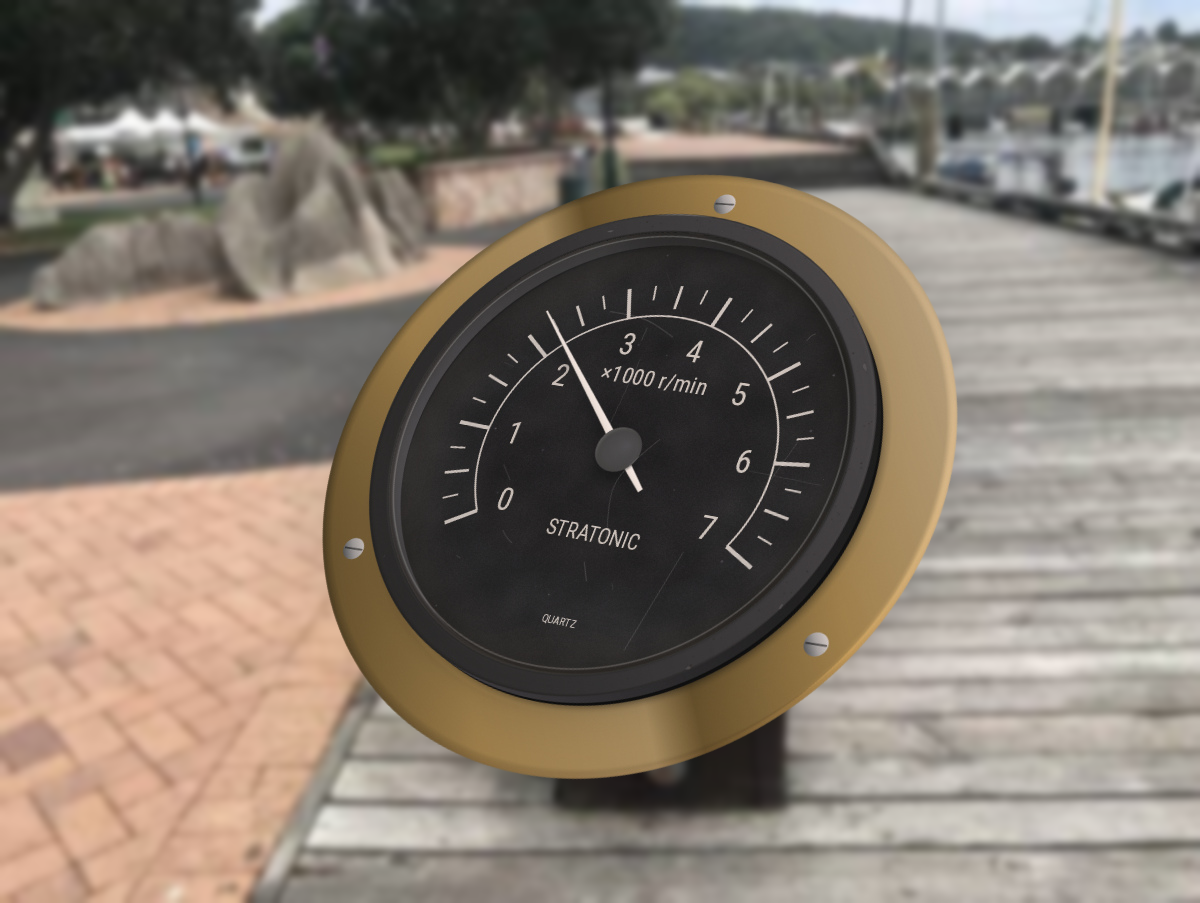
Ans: 2250 rpm
